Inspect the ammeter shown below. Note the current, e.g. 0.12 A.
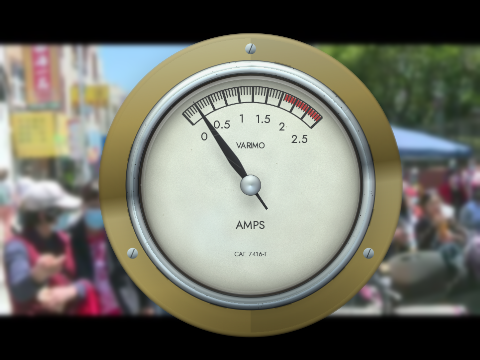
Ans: 0.25 A
